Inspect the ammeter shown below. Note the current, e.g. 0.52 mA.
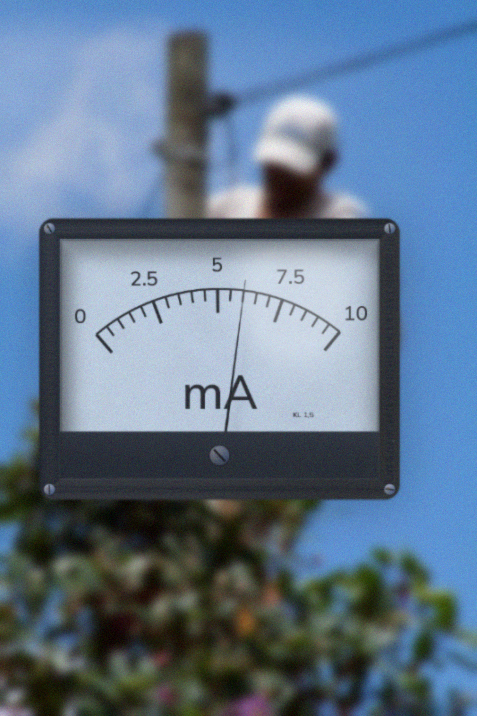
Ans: 6 mA
